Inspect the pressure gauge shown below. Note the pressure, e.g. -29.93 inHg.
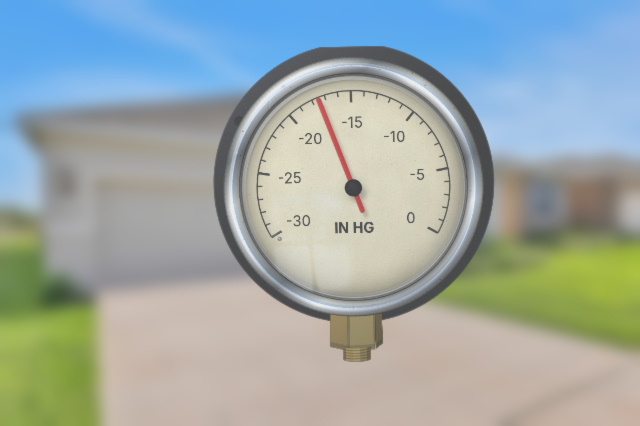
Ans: -17.5 inHg
